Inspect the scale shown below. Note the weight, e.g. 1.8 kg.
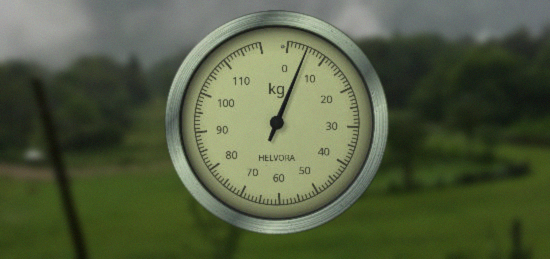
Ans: 5 kg
